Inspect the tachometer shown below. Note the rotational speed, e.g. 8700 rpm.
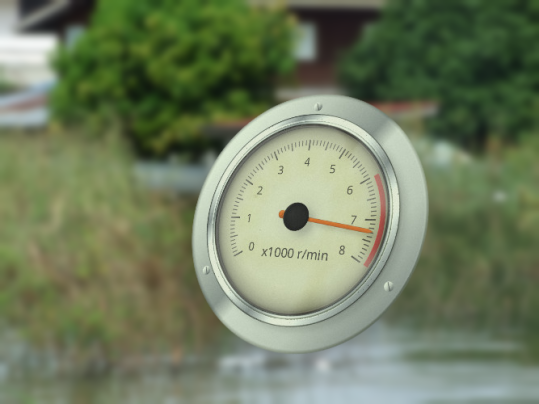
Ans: 7300 rpm
